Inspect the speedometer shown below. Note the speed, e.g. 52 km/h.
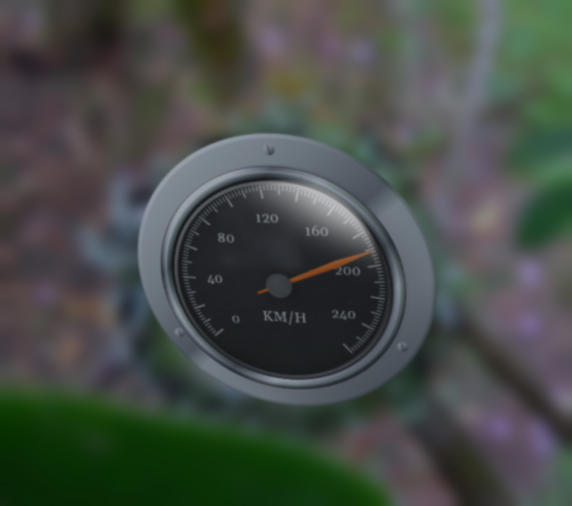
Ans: 190 km/h
